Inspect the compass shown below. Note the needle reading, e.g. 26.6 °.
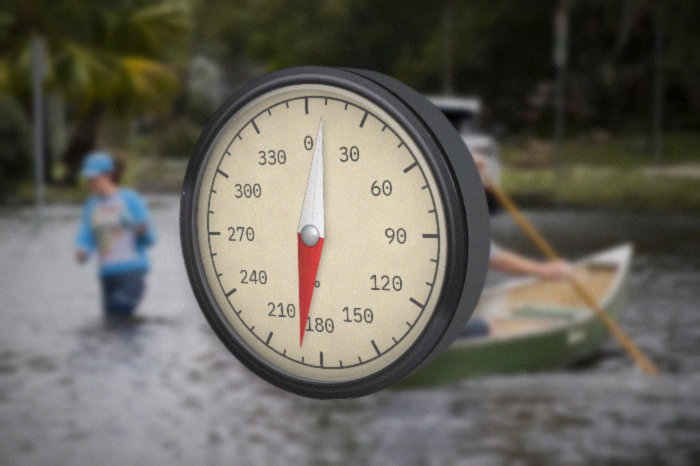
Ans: 190 °
